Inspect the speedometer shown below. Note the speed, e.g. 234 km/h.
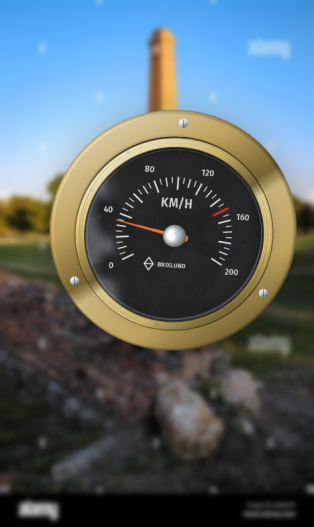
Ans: 35 km/h
